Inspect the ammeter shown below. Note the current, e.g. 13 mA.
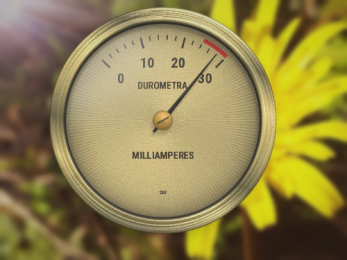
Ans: 28 mA
